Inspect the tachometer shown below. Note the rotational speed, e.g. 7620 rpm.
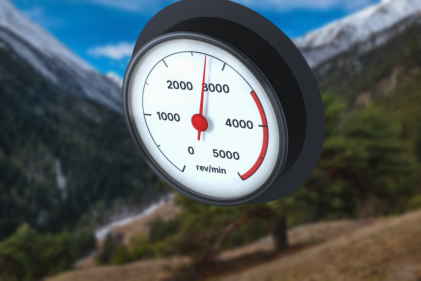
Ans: 2750 rpm
